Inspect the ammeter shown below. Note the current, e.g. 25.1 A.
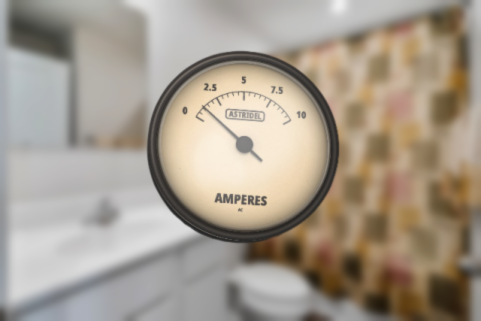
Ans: 1 A
